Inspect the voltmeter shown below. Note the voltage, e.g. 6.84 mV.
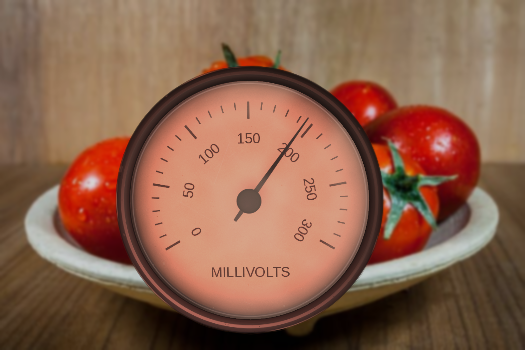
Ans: 195 mV
